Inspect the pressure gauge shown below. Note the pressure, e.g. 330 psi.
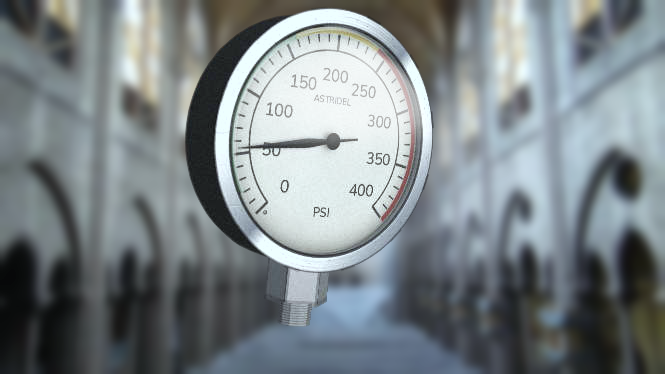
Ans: 55 psi
